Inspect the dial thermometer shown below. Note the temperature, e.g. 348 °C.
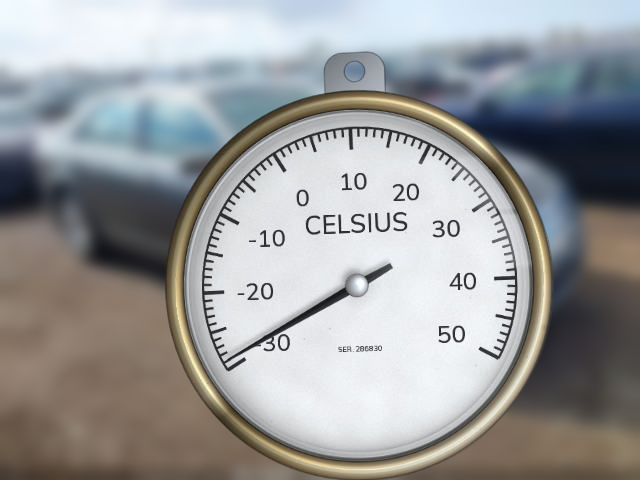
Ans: -29 °C
